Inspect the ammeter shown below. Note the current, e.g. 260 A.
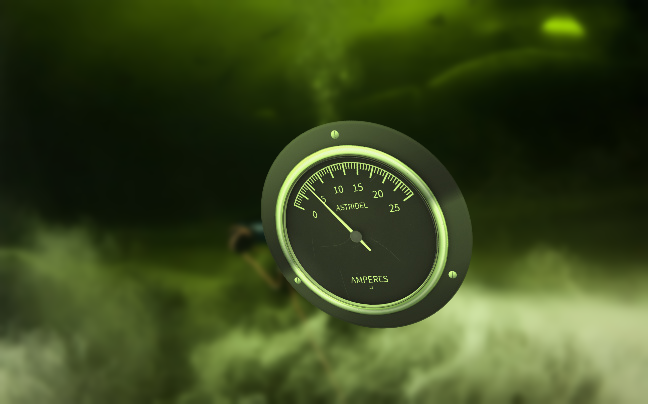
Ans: 5 A
